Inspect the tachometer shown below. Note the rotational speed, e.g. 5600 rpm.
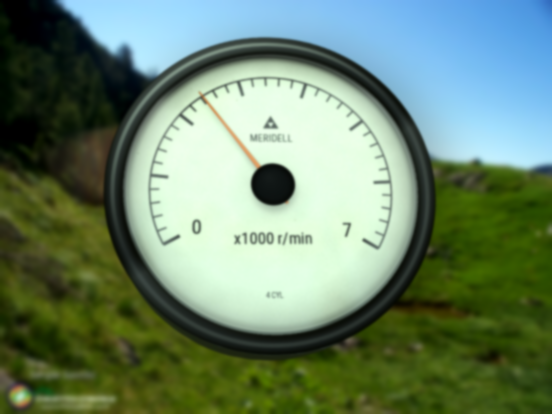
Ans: 2400 rpm
